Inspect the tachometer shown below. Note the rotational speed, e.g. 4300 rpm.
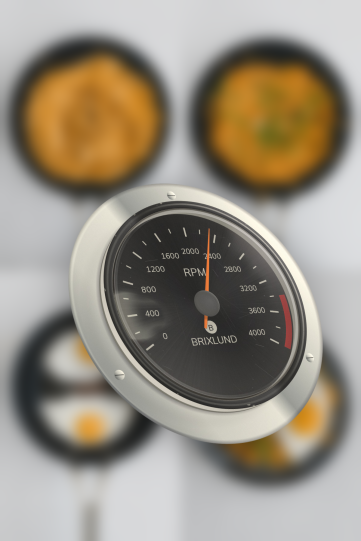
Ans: 2300 rpm
